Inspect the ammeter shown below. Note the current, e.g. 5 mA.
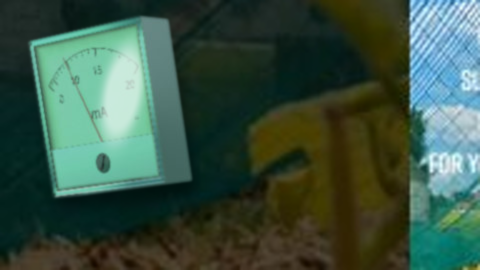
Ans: 10 mA
